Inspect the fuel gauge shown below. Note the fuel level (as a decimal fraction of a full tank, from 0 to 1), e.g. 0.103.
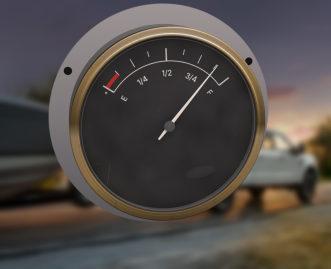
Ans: 0.875
